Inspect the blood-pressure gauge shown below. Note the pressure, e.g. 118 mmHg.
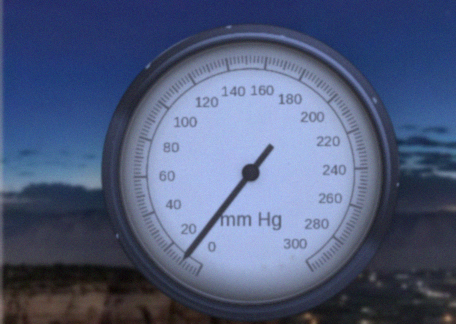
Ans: 10 mmHg
